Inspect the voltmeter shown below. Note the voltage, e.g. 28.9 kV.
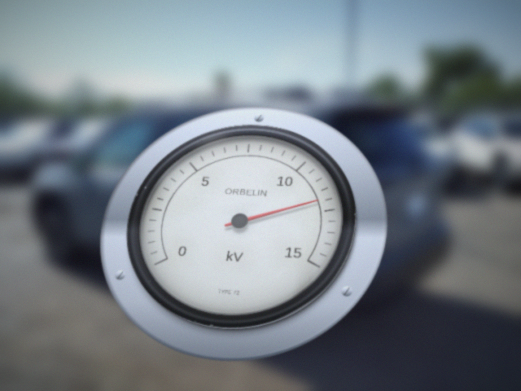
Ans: 12 kV
